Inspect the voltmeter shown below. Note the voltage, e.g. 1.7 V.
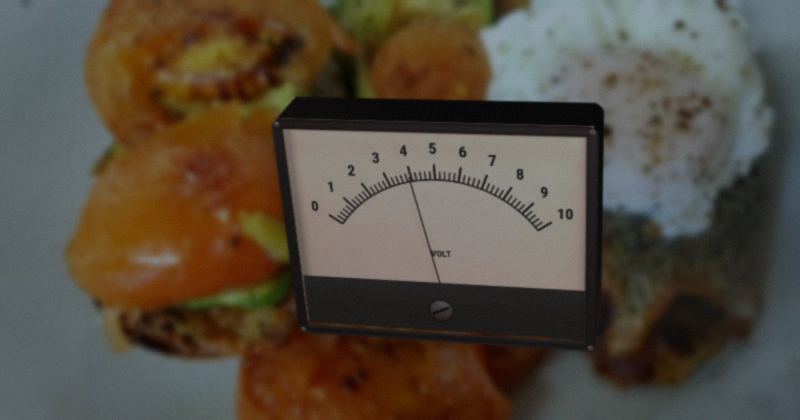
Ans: 4 V
